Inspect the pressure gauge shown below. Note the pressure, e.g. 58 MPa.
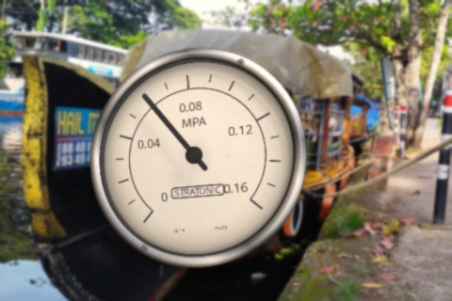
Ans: 0.06 MPa
